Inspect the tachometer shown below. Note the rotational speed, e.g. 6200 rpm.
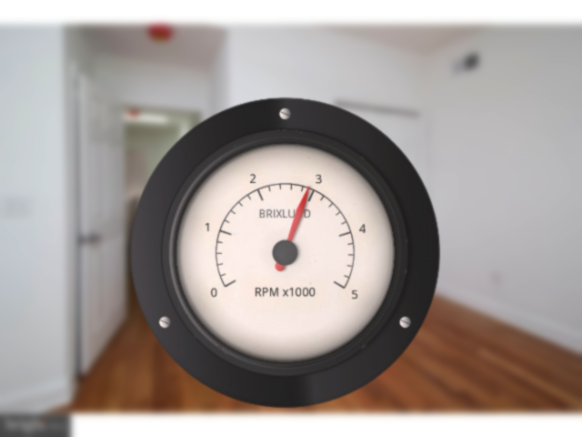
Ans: 2900 rpm
